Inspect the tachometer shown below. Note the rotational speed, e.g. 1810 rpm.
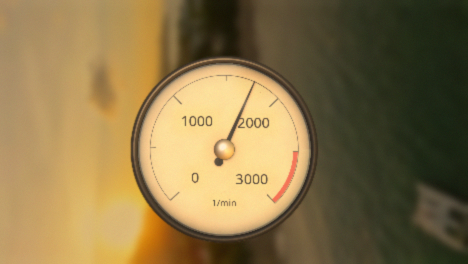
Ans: 1750 rpm
